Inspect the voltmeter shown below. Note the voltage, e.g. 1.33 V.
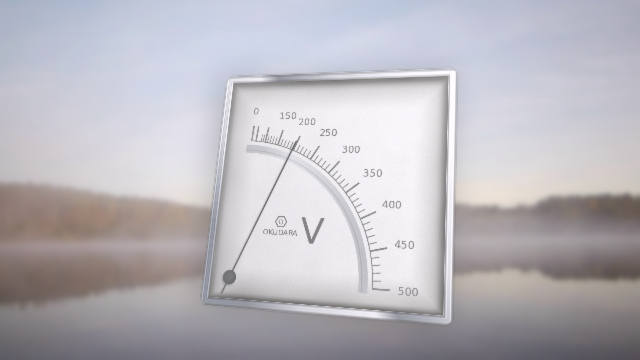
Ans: 200 V
